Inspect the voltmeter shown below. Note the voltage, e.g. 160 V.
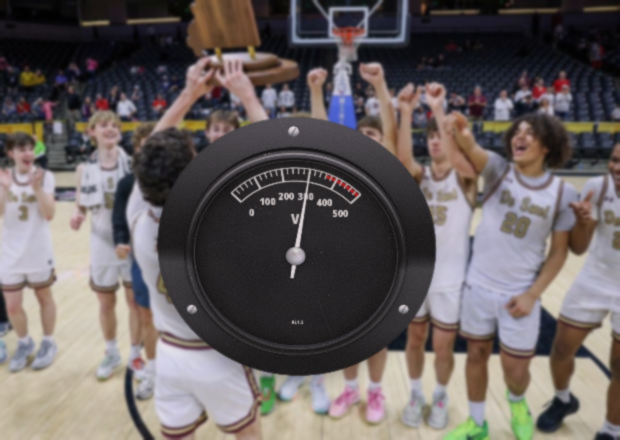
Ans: 300 V
